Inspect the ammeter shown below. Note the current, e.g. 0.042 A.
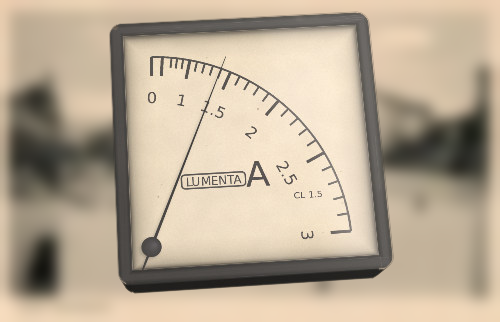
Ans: 1.4 A
